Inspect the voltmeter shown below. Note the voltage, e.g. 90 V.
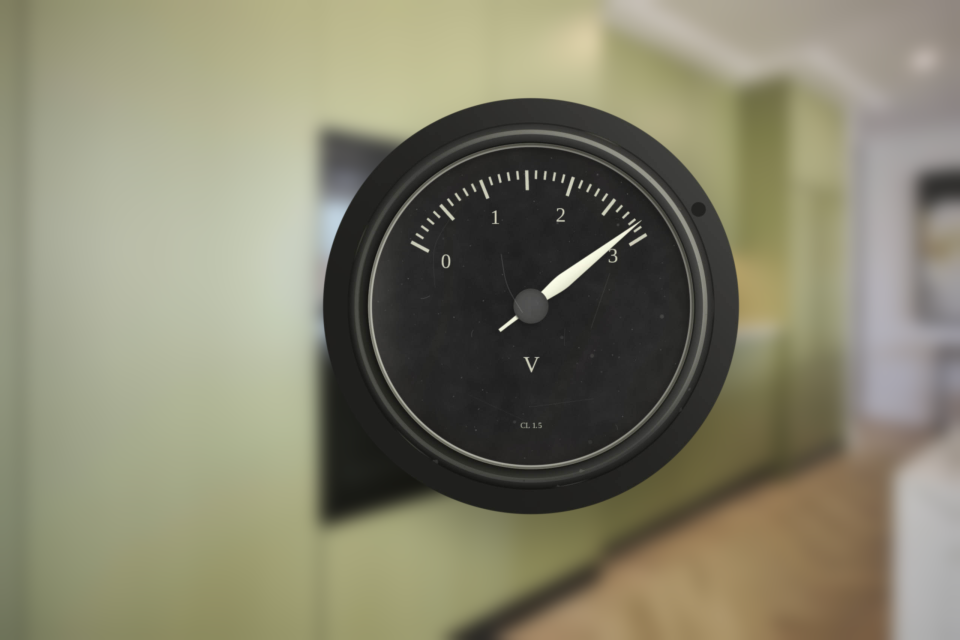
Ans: 2.85 V
